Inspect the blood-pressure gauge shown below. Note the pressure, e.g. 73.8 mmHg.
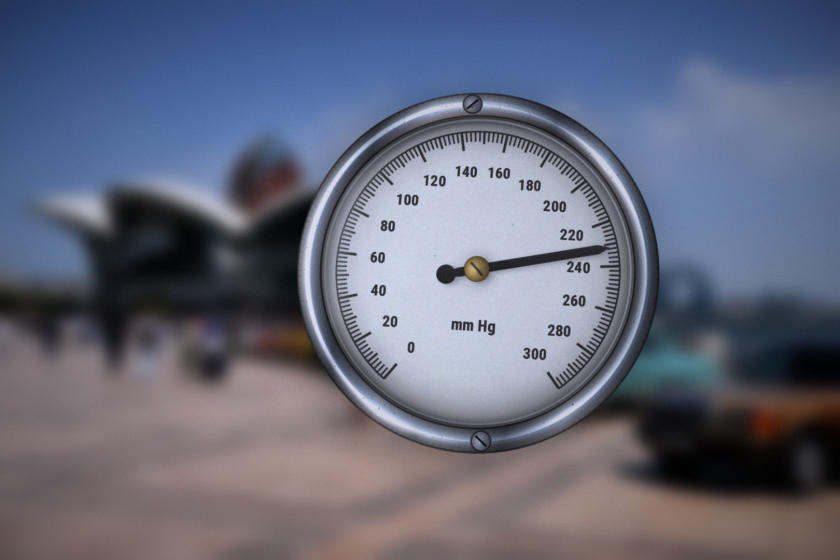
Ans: 232 mmHg
